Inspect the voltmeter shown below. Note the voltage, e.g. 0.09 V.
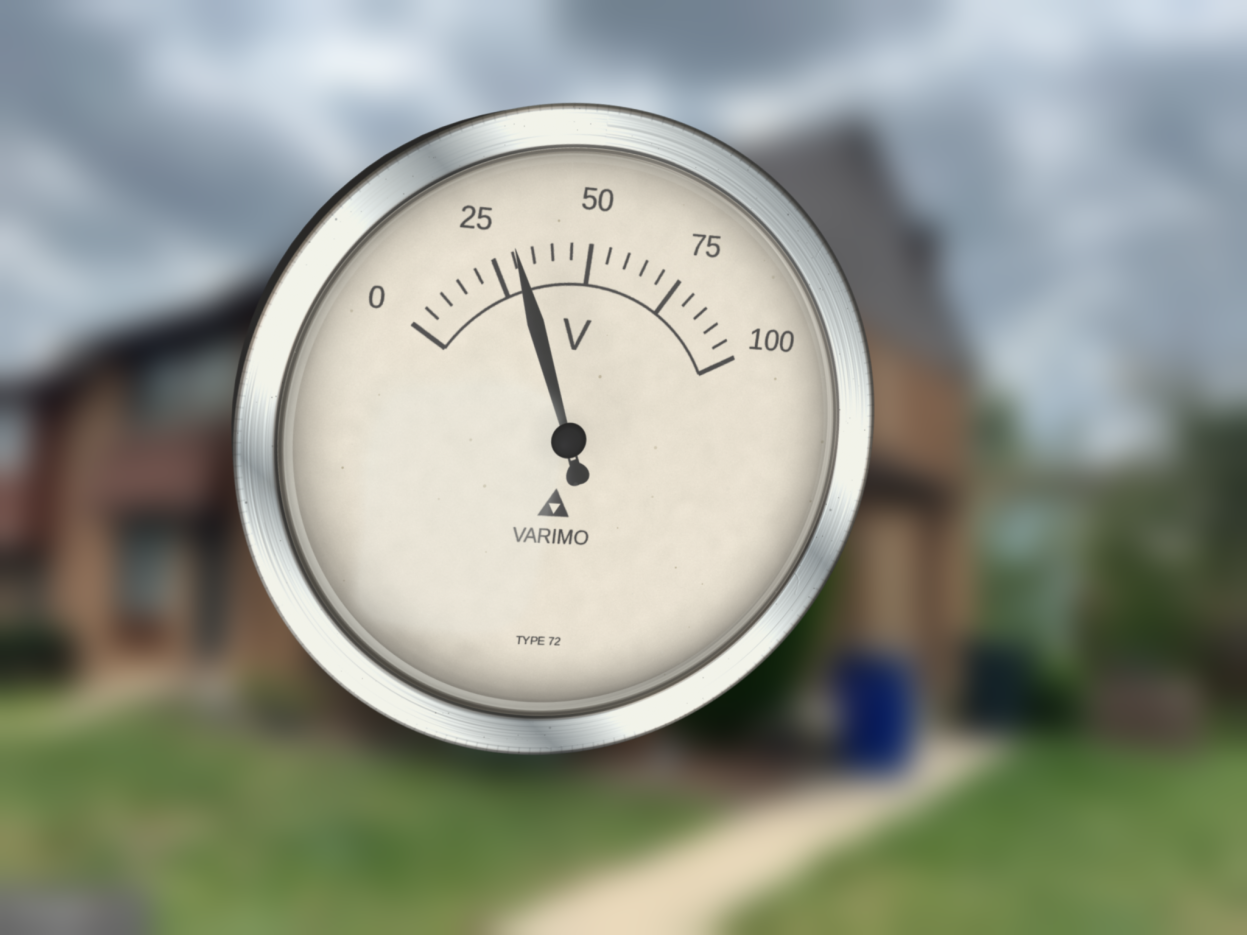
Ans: 30 V
